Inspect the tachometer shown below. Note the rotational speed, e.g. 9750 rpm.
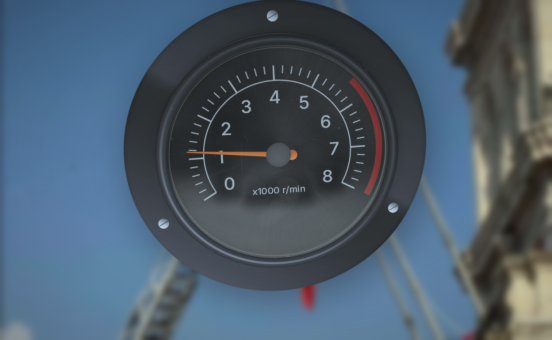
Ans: 1200 rpm
